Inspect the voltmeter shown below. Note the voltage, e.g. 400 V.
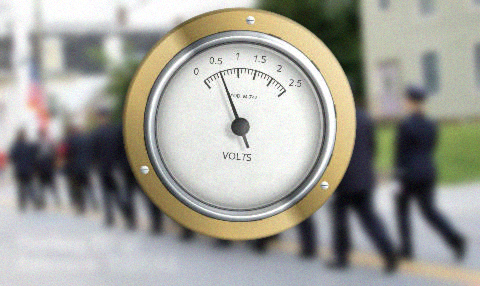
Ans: 0.5 V
